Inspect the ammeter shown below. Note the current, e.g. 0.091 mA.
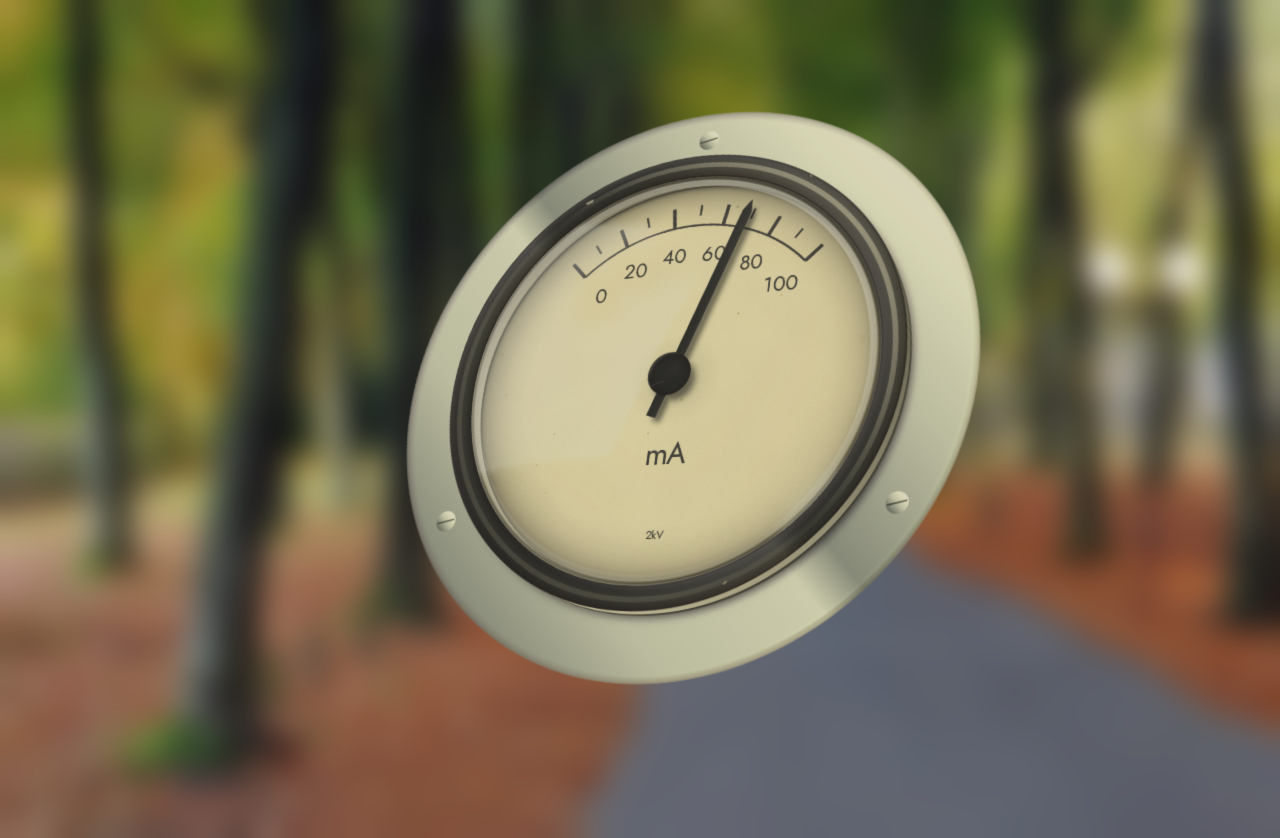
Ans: 70 mA
